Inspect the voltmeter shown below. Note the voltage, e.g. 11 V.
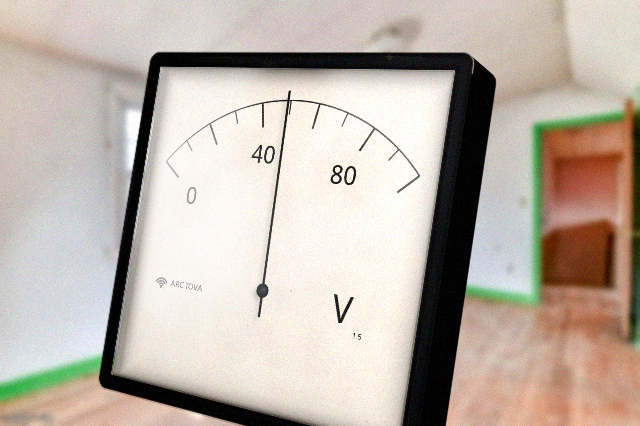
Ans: 50 V
